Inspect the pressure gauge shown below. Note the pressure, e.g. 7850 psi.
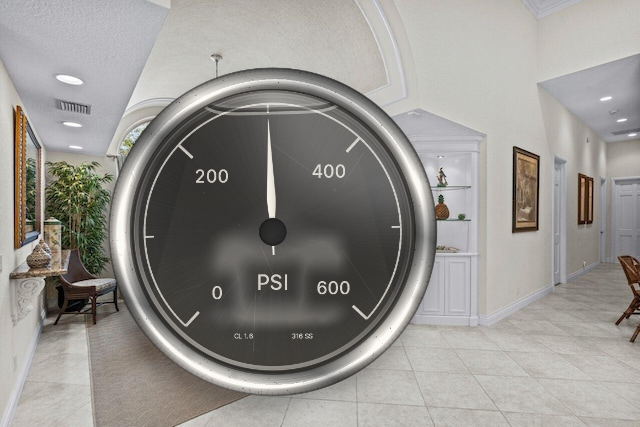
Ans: 300 psi
